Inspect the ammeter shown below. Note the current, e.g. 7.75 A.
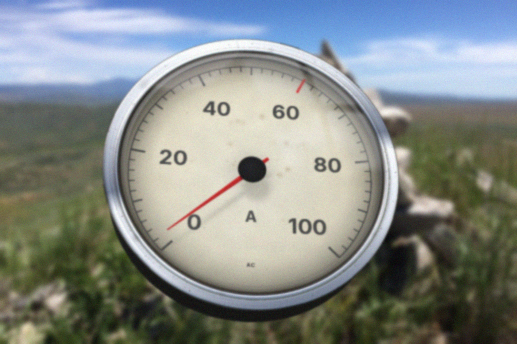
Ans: 2 A
